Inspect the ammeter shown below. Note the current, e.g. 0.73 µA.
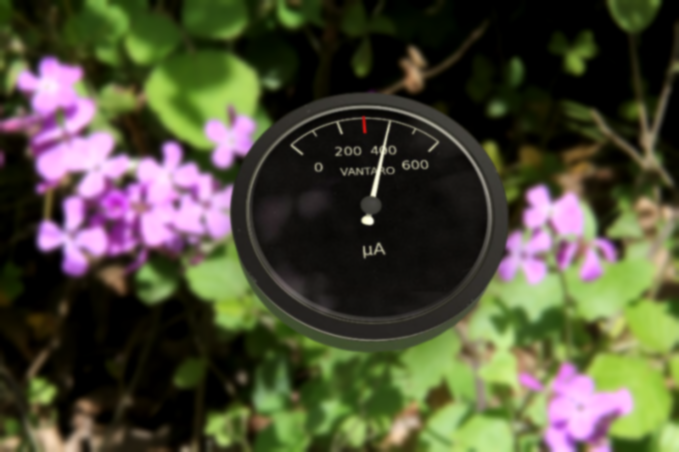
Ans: 400 µA
